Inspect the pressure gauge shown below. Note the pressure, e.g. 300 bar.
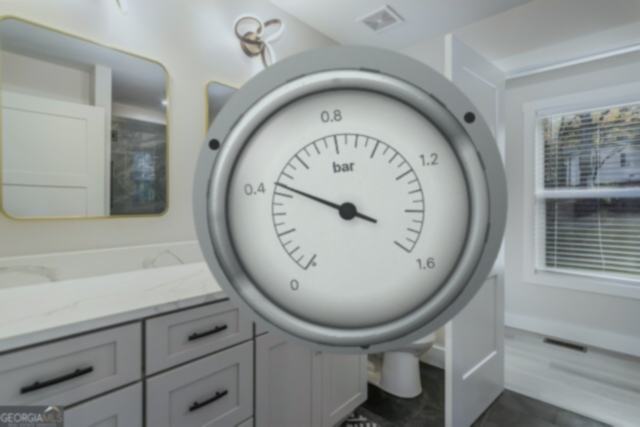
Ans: 0.45 bar
